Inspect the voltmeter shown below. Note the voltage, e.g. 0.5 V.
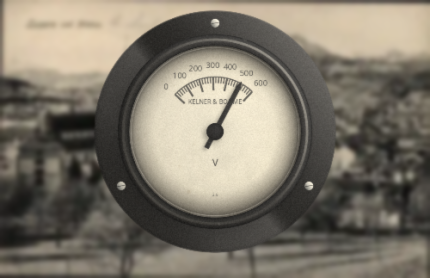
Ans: 500 V
